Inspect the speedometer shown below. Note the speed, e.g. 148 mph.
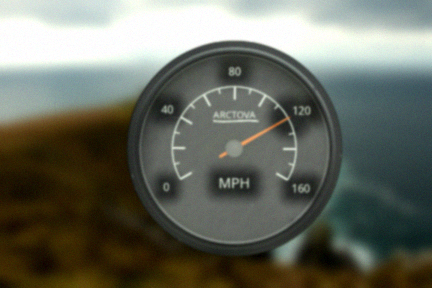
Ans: 120 mph
